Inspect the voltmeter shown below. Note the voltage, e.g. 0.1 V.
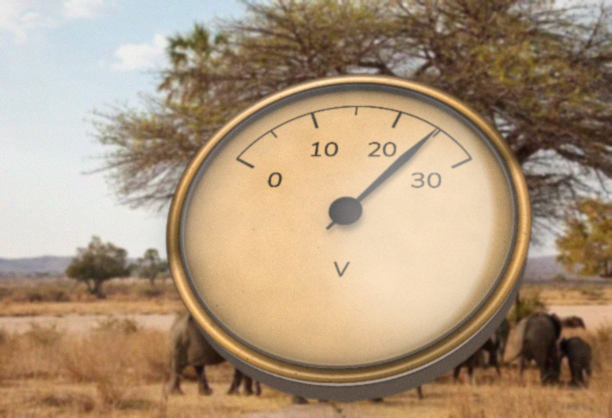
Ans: 25 V
